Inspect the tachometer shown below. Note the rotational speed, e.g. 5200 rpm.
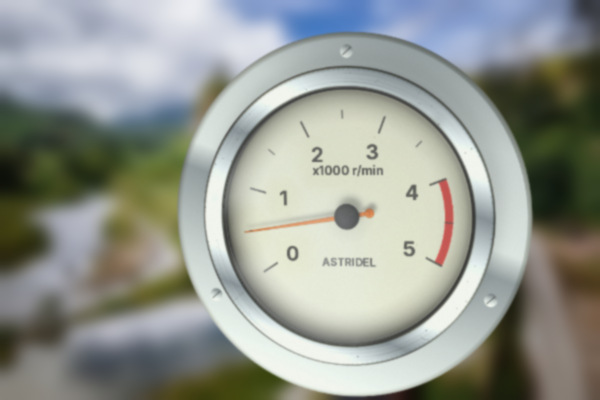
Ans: 500 rpm
